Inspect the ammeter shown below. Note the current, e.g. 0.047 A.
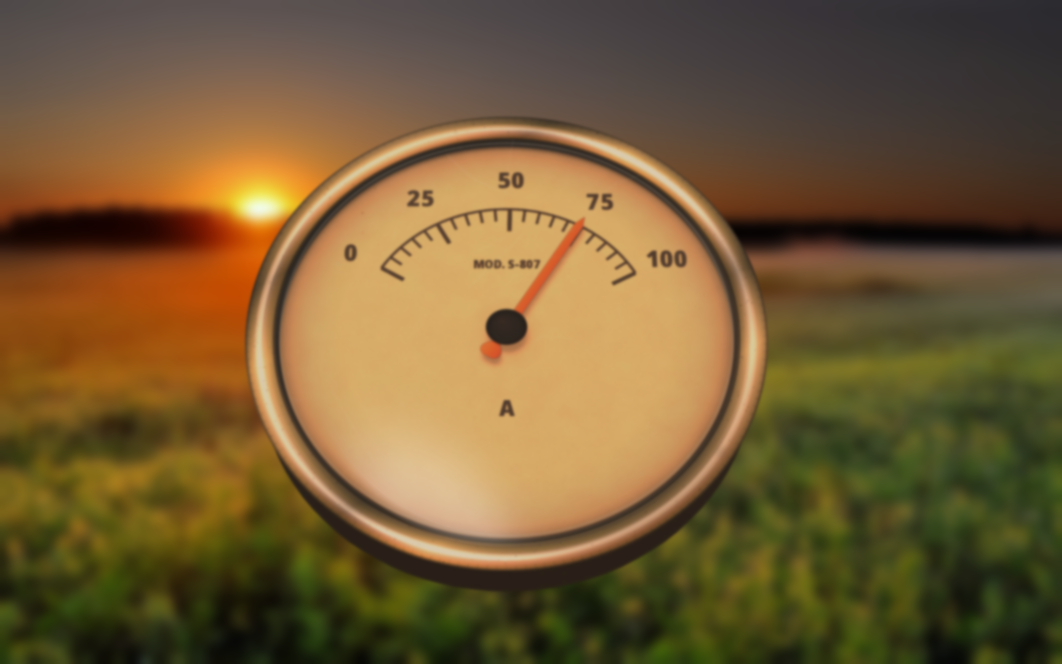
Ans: 75 A
